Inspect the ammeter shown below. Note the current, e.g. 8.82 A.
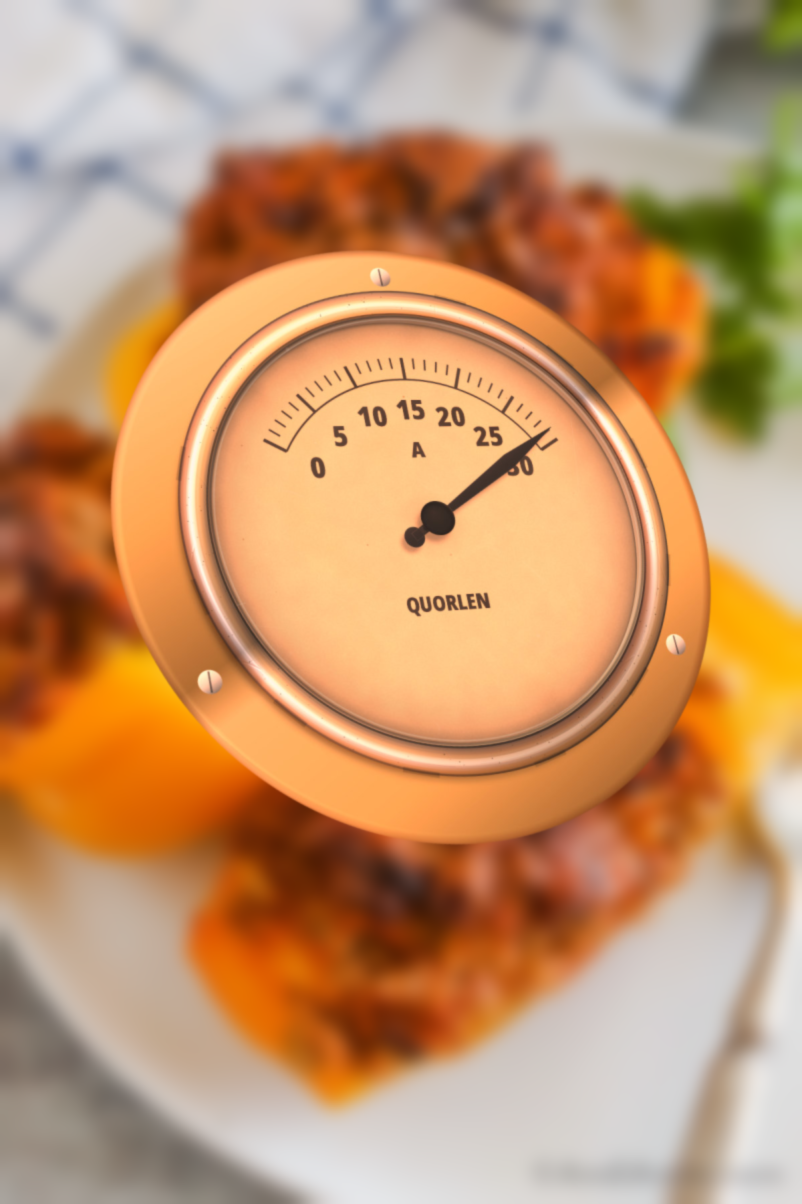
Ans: 29 A
